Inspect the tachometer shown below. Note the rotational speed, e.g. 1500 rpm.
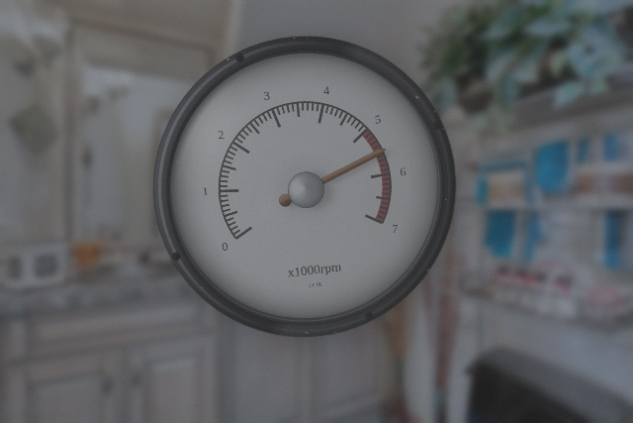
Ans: 5500 rpm
